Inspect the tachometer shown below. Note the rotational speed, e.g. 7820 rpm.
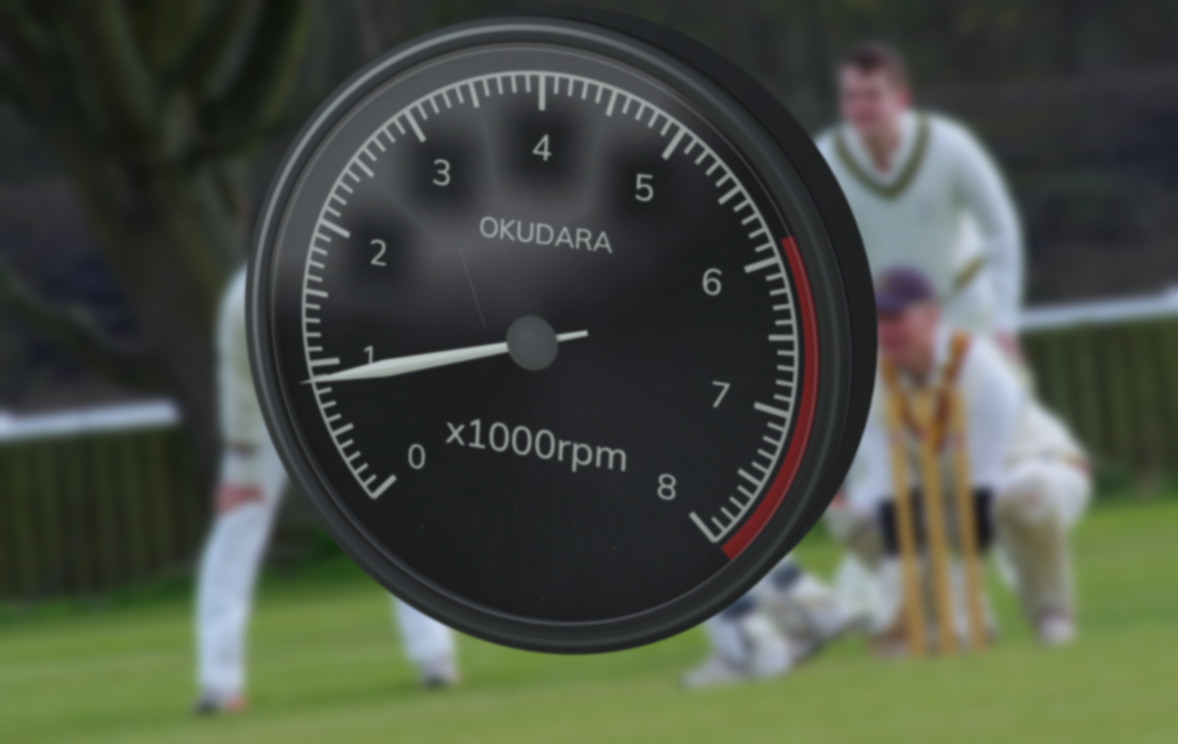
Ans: 900 rpm
